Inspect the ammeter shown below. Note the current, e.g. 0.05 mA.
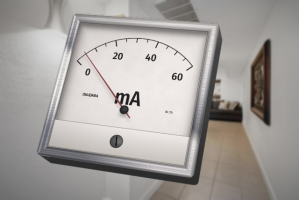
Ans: 5 mA
